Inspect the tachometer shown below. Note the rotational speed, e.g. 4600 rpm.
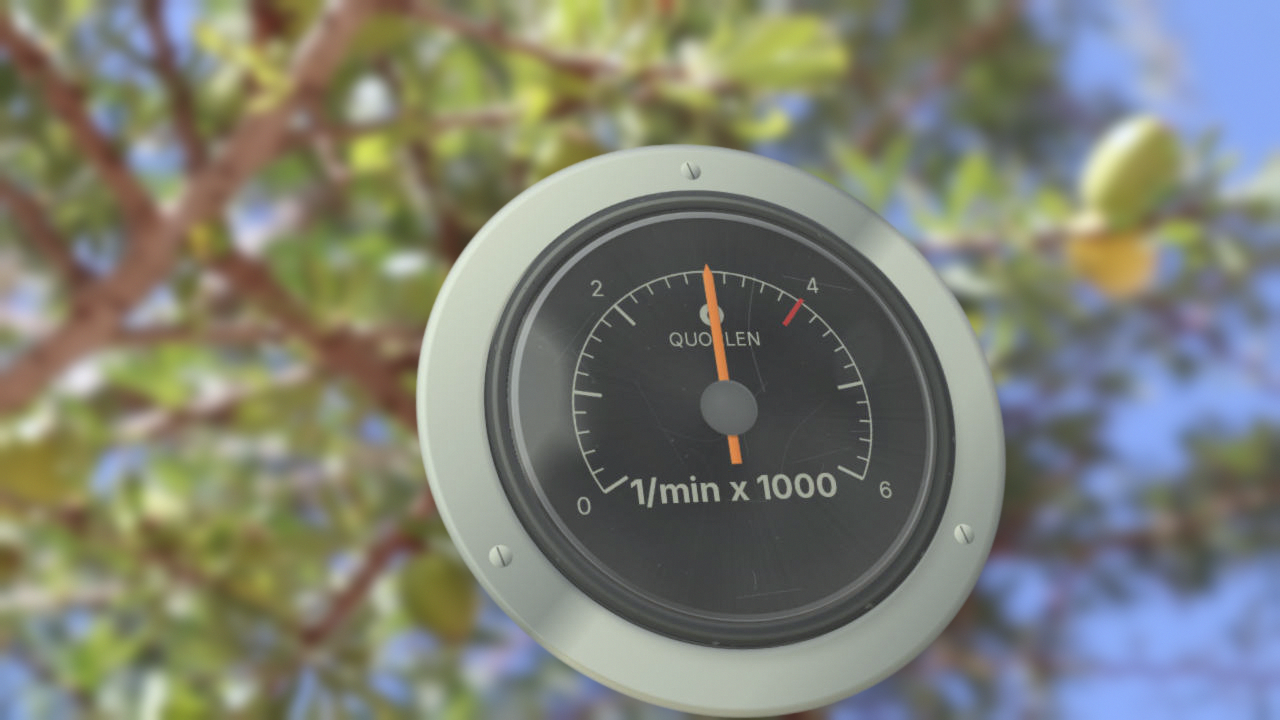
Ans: 3000 rpm
